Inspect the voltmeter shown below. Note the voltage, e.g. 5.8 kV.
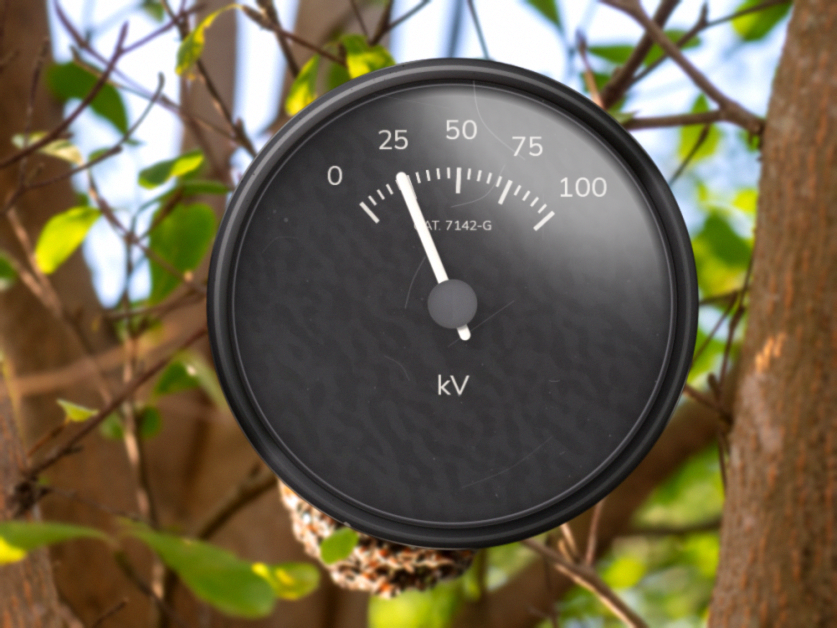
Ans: 22.5 kV
